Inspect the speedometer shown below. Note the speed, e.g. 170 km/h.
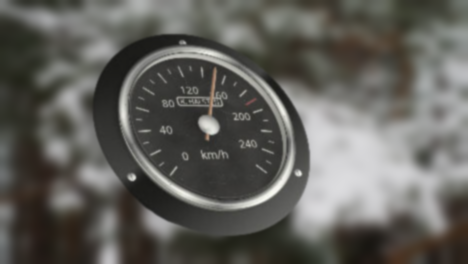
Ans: 150 km/h
